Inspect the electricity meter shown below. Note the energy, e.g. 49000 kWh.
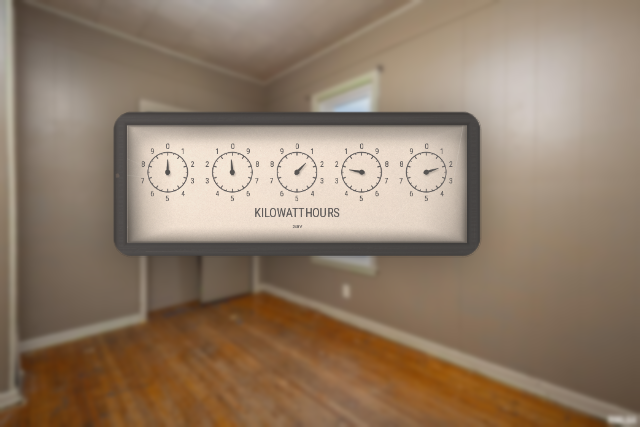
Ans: 122 kWh
